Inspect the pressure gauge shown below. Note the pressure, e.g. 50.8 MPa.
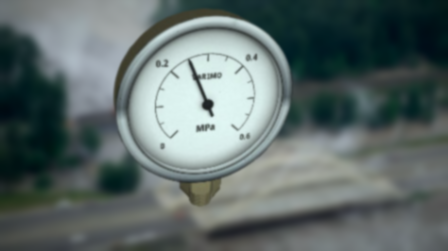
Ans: 0.25 MPa
